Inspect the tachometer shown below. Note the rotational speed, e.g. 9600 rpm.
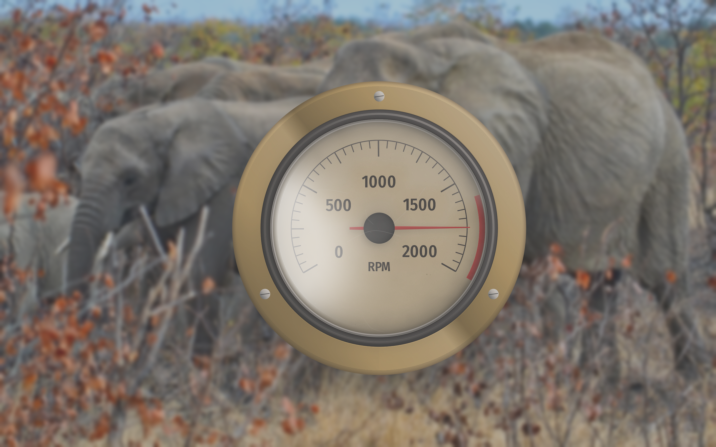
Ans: 1750 rpm
